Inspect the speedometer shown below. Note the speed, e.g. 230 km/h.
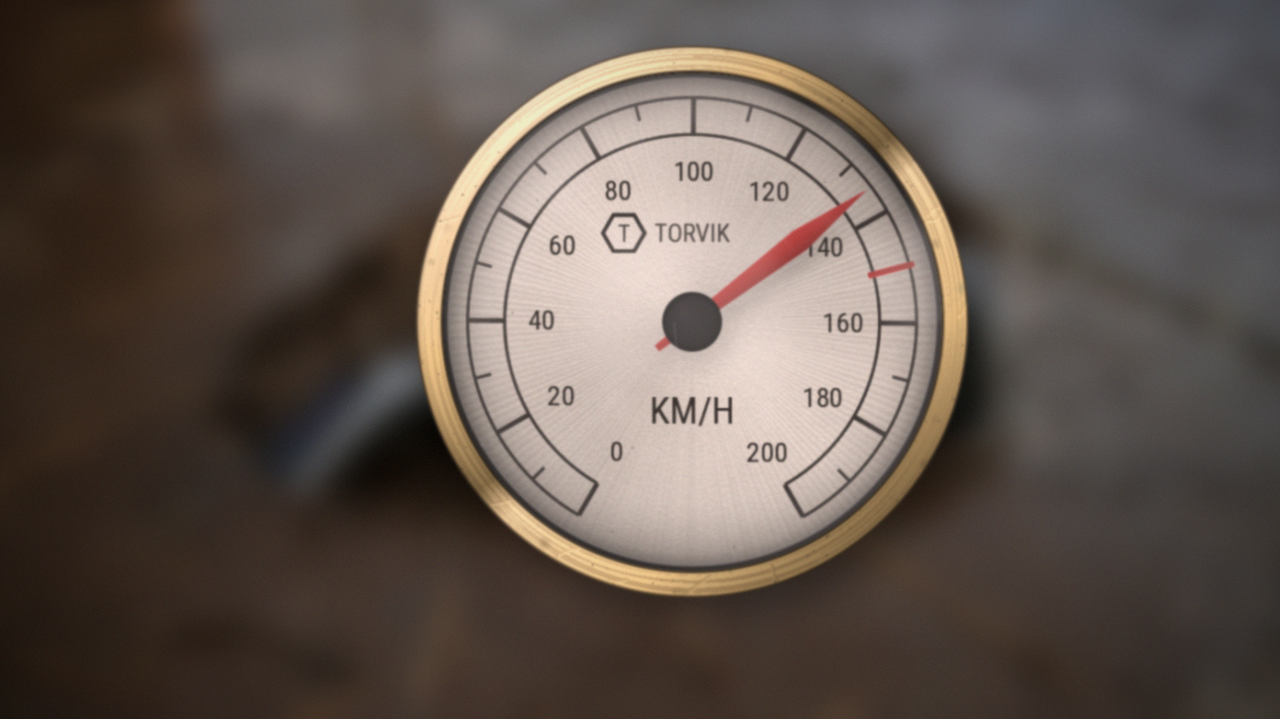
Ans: 135 km/h
